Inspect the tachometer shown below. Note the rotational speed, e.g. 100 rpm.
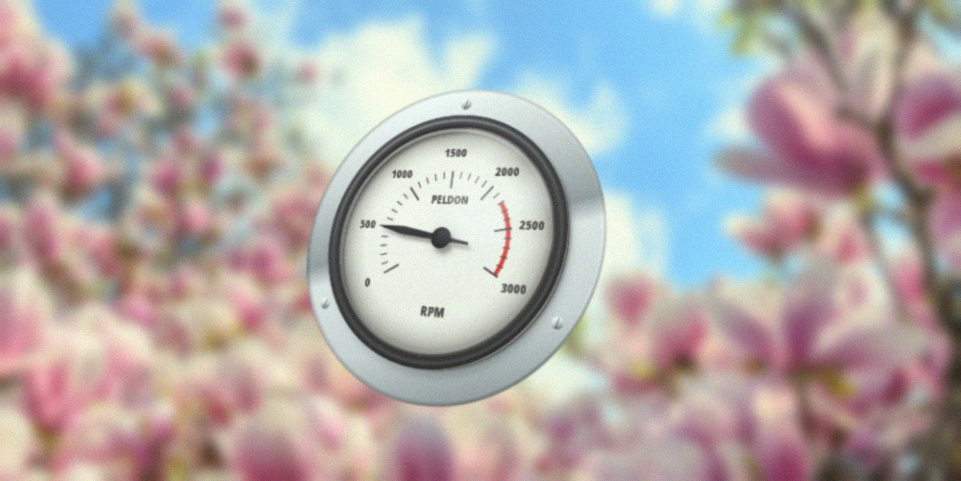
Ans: 500 rpm
